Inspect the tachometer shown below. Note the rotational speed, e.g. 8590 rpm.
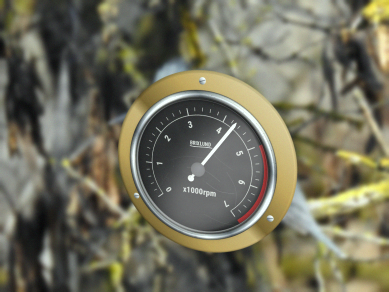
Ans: 4300 rpm
